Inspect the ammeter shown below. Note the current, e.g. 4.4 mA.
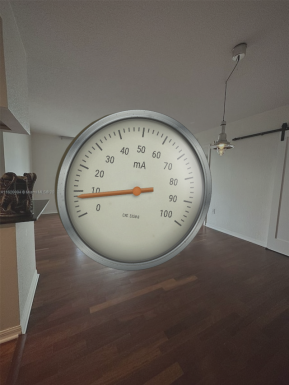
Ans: 8 mA
